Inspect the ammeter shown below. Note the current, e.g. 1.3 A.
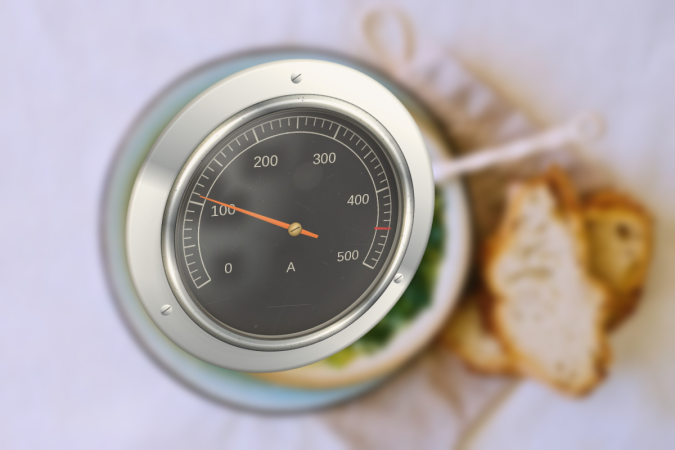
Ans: 110 A
